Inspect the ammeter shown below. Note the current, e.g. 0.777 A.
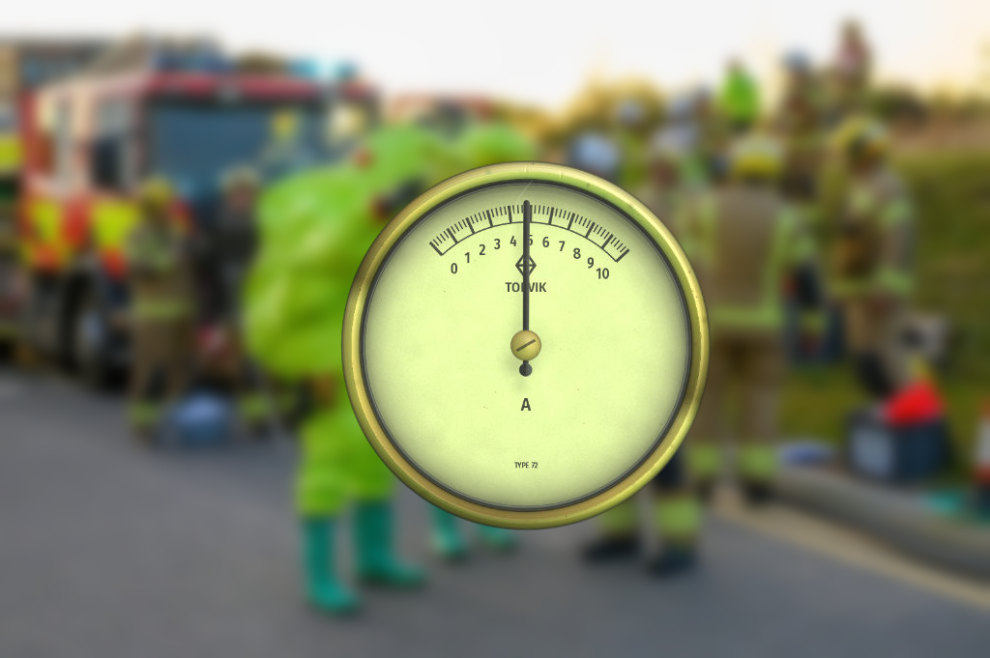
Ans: 4.8 A
